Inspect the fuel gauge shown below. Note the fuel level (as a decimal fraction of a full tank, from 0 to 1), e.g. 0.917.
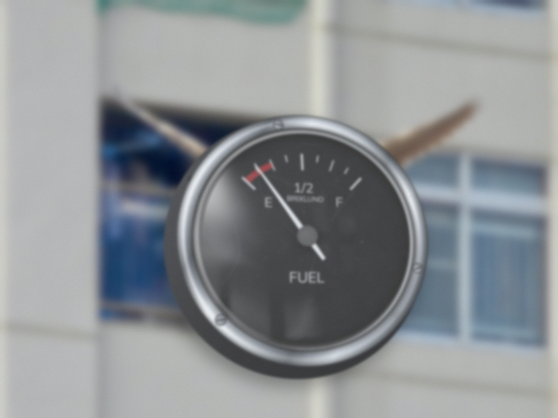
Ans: 0.125
